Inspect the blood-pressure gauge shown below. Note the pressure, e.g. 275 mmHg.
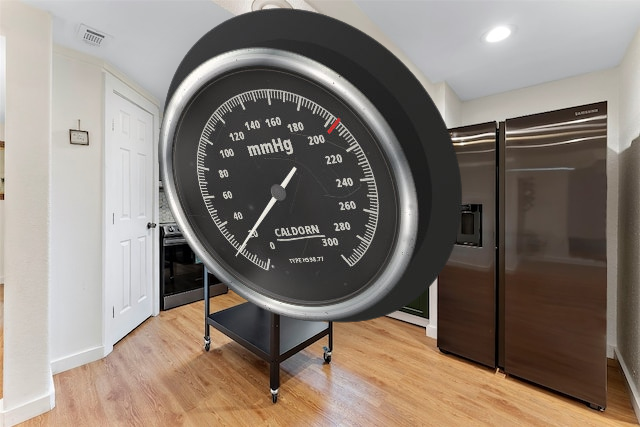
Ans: 20 mmHg
